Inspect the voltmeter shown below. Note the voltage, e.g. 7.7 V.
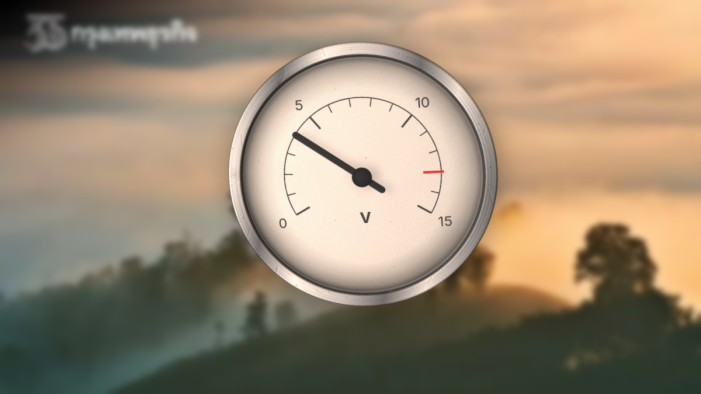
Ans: 4 V
